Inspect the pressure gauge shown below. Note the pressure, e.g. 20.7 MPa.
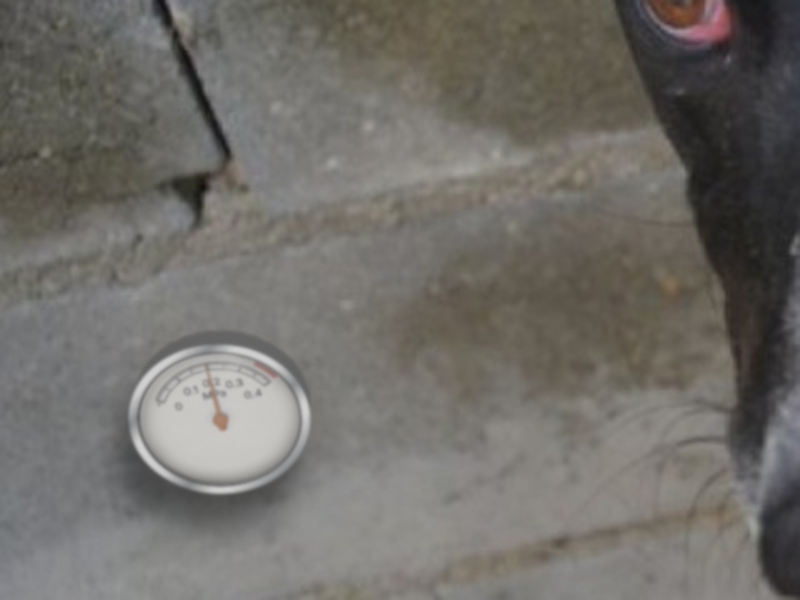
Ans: 0.2 MPa
